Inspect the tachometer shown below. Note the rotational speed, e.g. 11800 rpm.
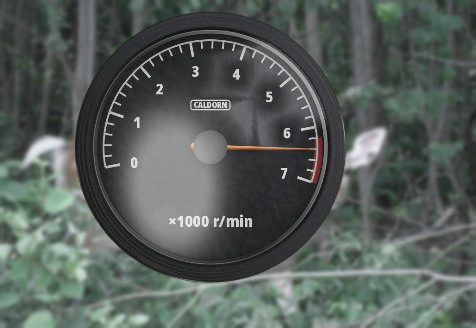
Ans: 6400 rpm
